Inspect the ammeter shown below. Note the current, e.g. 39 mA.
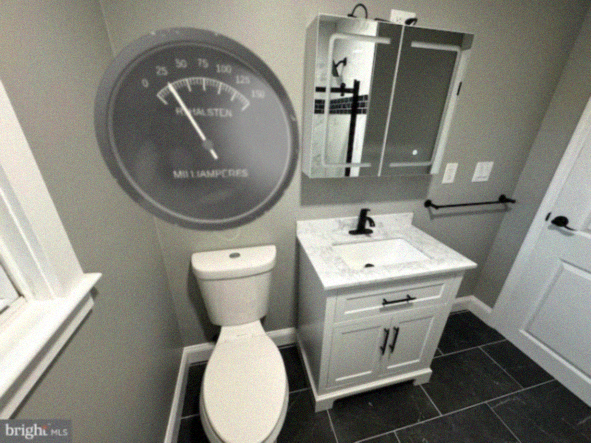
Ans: 25 mA
